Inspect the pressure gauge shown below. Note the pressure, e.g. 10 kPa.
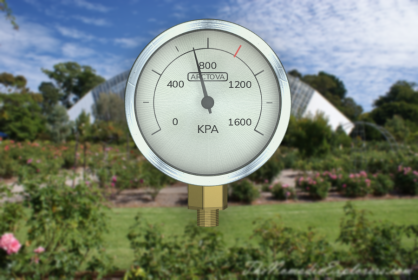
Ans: 700 kPa
